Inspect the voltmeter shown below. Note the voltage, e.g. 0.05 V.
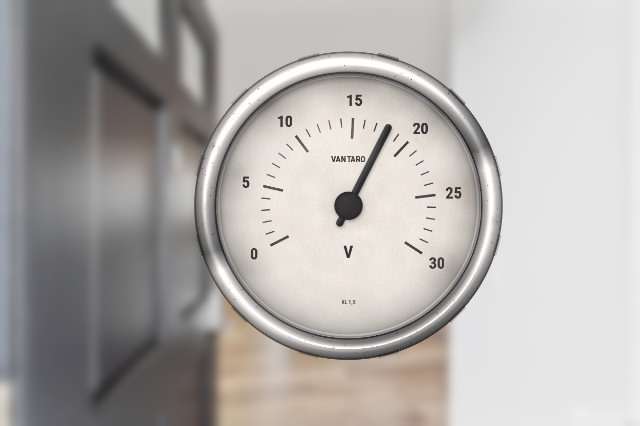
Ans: 18 V
